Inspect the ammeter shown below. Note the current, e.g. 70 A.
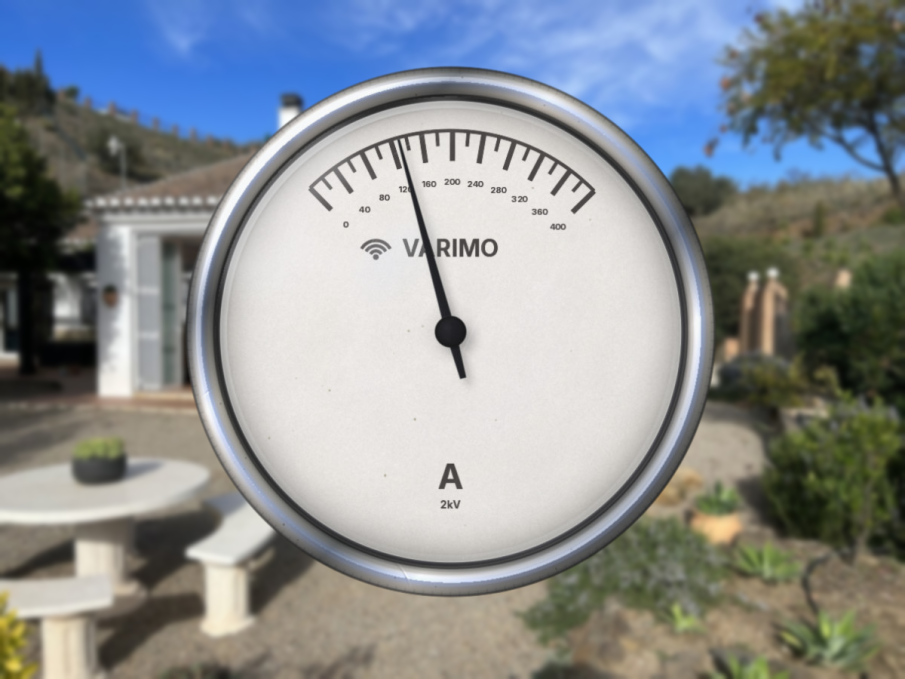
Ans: 130 A
